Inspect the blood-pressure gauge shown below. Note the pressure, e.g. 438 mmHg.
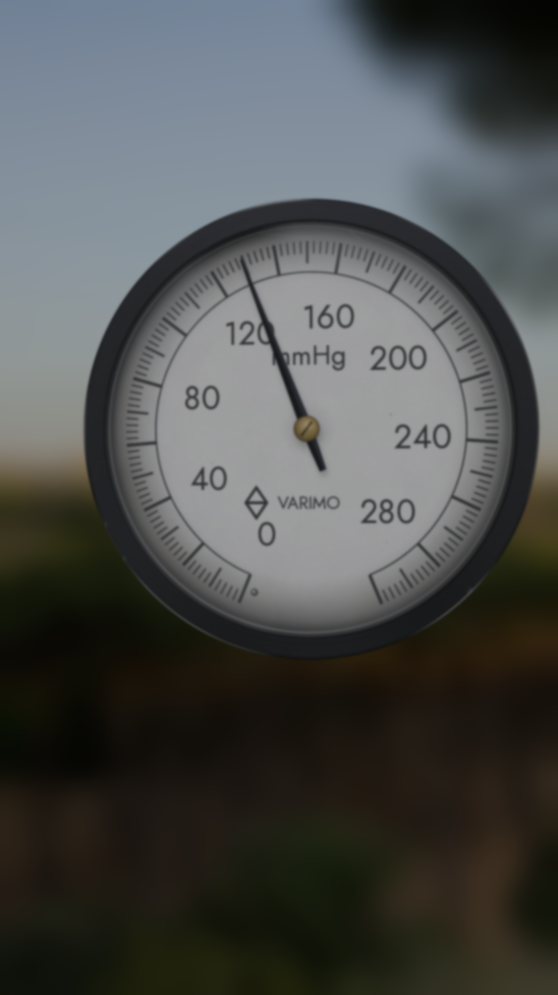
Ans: 130 mmHg
